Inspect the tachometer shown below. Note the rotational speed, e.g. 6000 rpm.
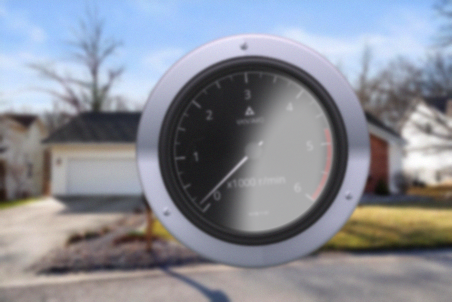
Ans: 125 rpm
